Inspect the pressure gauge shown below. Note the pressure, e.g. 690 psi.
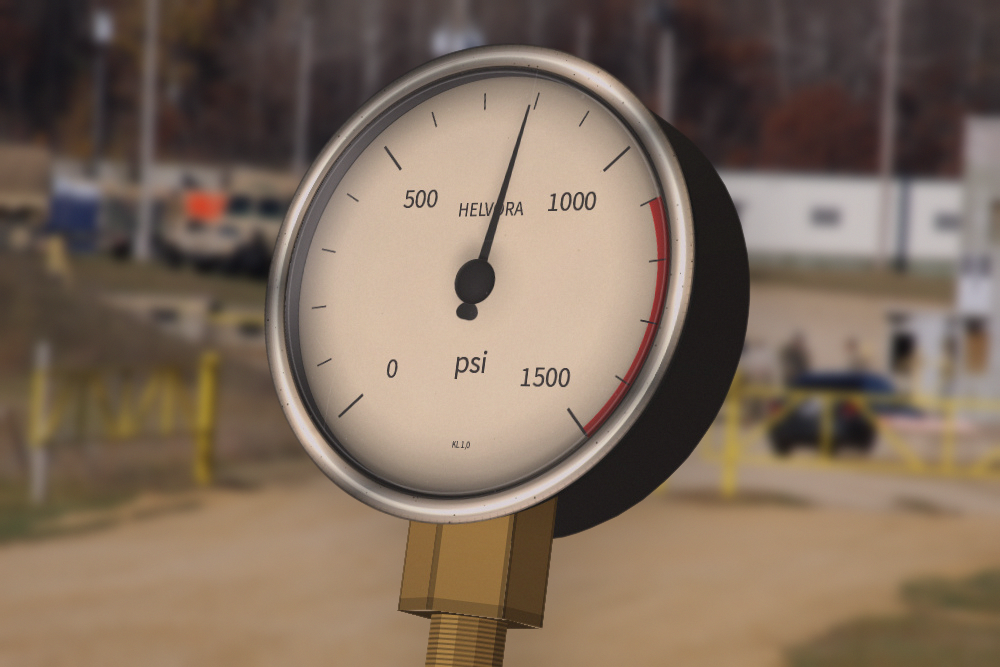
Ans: 800 psi
